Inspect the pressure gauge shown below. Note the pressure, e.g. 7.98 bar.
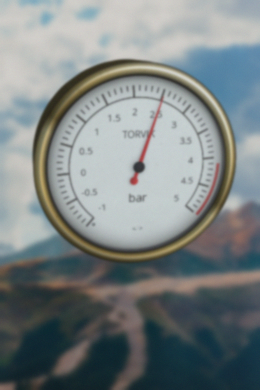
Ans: 2.5 bar
